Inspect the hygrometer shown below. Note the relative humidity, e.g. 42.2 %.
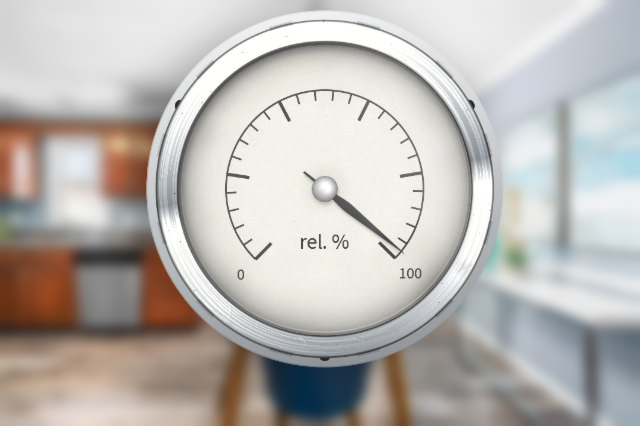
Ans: 98 %
